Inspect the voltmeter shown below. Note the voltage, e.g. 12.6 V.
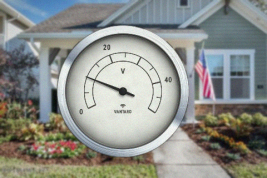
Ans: 10 V
